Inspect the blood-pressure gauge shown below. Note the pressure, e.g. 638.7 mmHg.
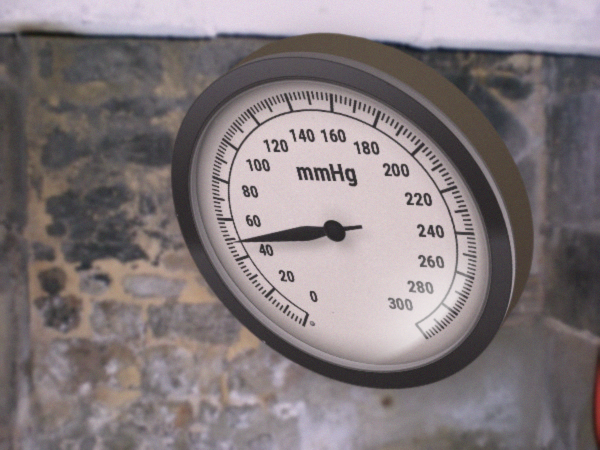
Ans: 50 mmHg
